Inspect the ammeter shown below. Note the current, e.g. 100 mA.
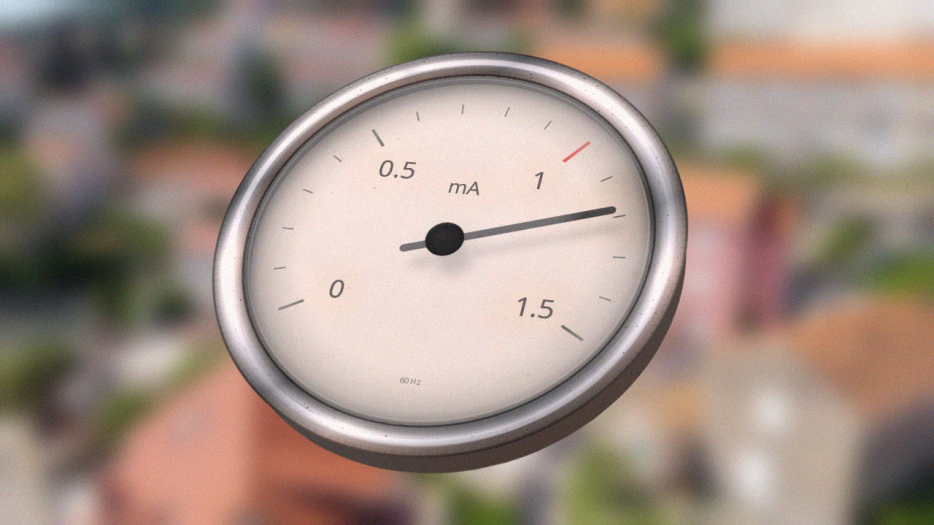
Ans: 1.2 mA
